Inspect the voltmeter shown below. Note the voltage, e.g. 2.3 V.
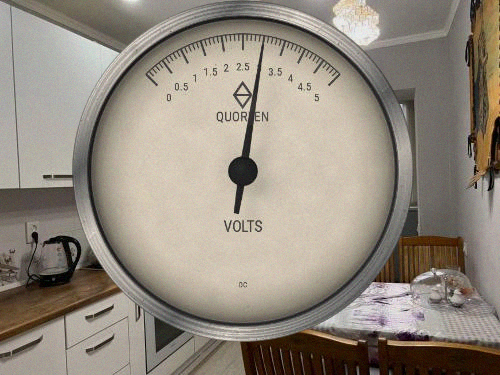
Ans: 3 V
